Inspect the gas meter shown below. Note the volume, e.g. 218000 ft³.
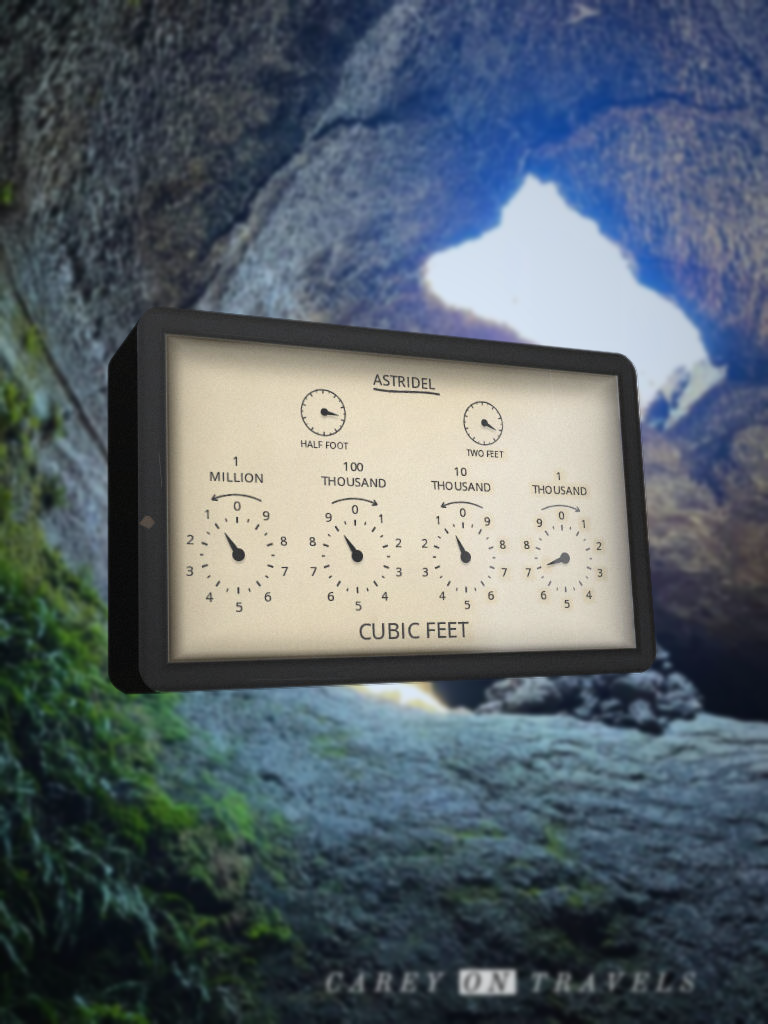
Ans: 90700 ft³
